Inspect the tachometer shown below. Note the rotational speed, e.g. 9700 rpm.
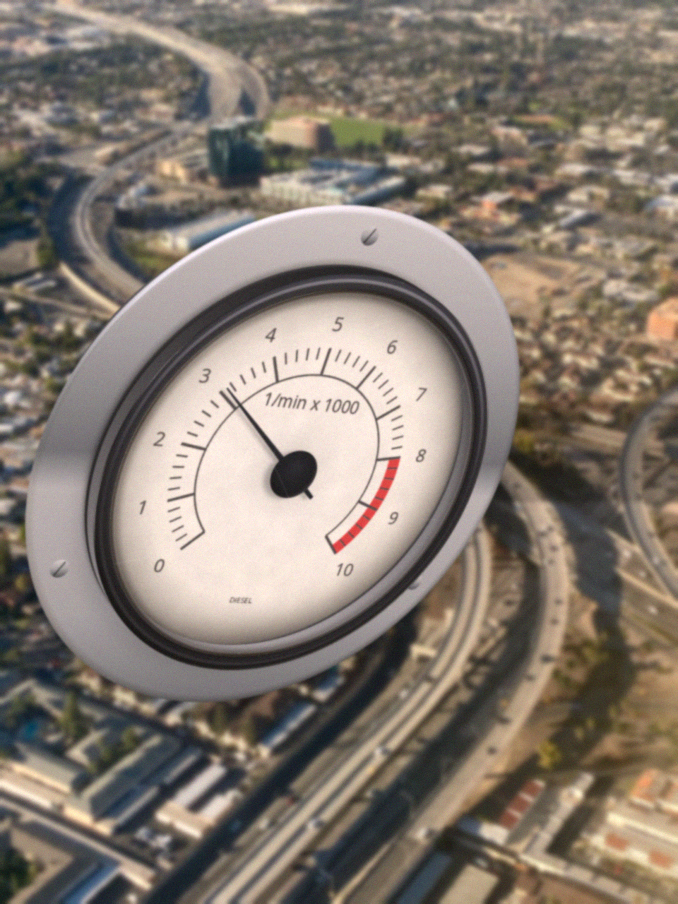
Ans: 3100 rpm
